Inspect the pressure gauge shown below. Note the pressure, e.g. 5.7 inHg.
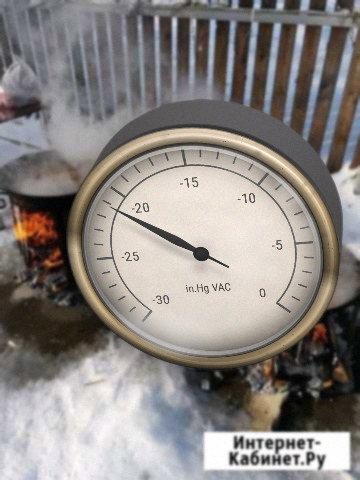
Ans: -21 inHg
